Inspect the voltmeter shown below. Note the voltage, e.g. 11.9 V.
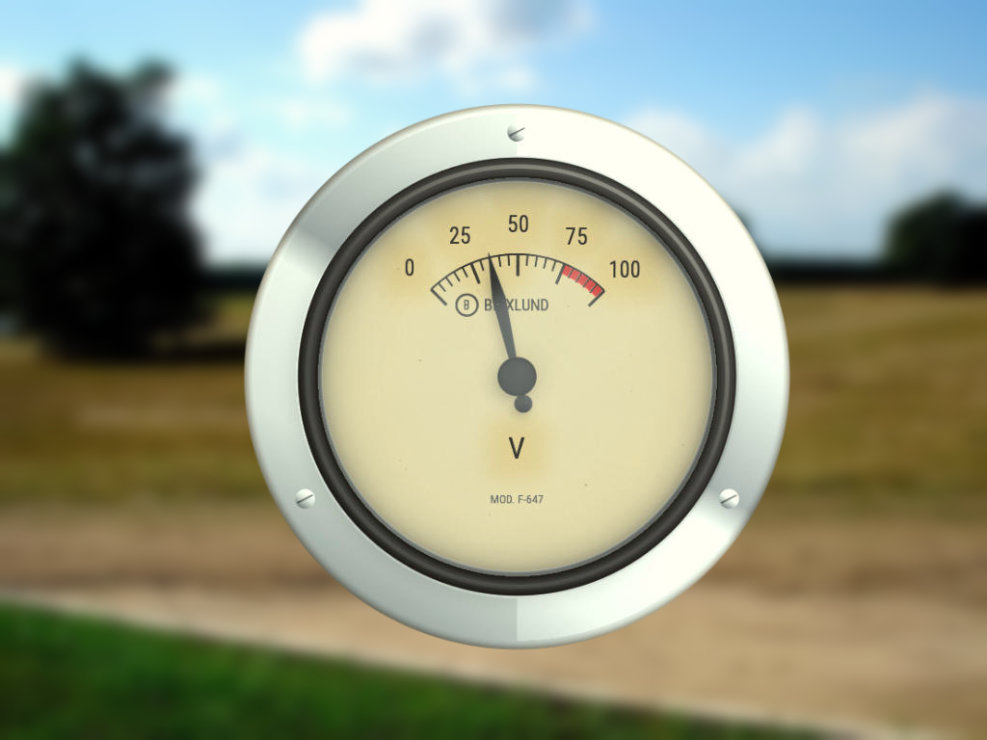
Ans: 35 V
